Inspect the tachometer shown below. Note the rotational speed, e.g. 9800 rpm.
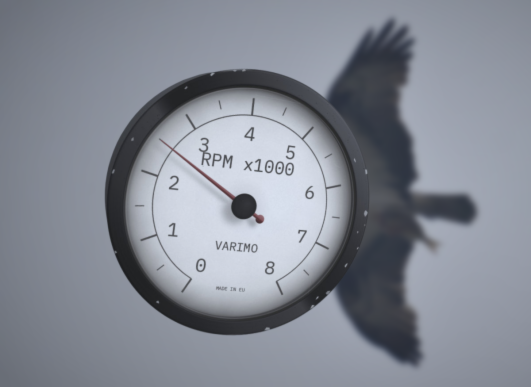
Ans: 2500 rpm
